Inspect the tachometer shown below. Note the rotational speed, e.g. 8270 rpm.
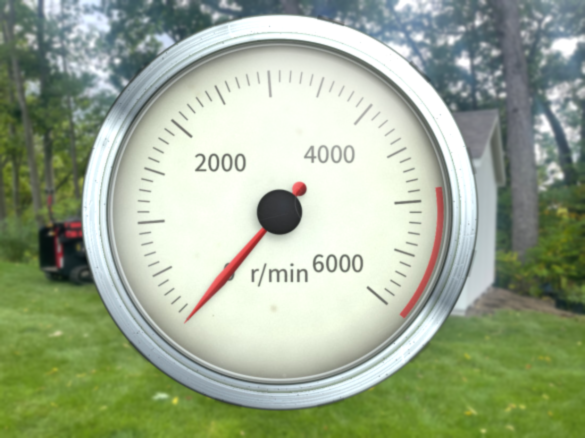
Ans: 0 rpm
